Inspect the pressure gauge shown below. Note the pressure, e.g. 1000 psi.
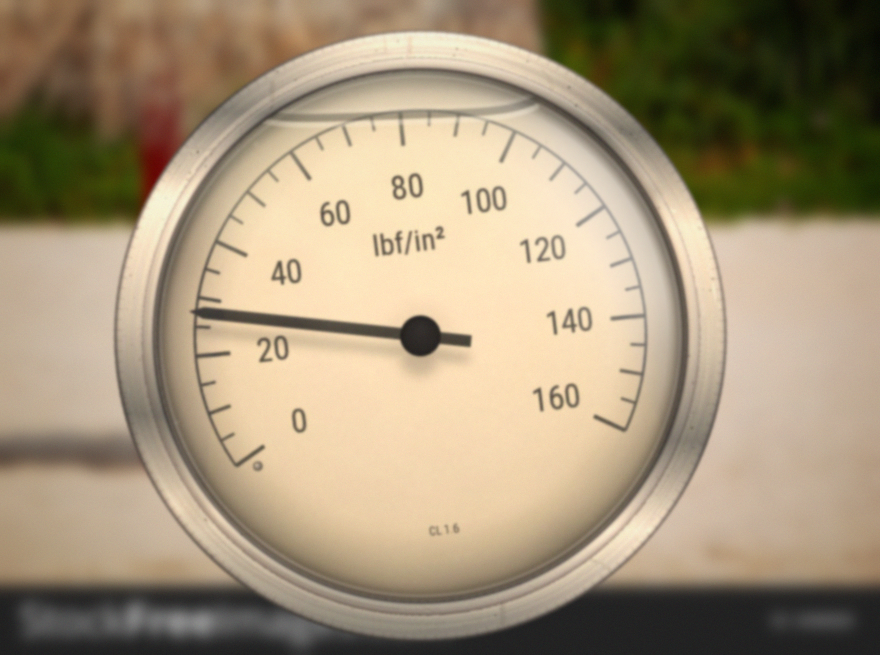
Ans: 27.5 psi
